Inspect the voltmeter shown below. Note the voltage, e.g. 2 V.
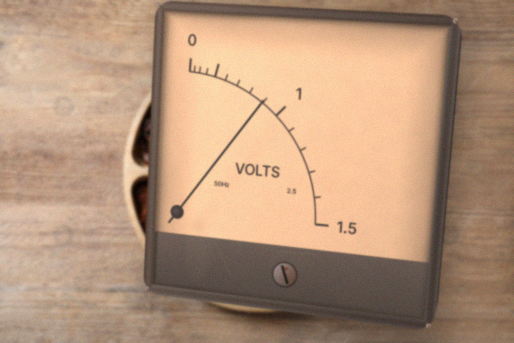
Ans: 0.9 V
